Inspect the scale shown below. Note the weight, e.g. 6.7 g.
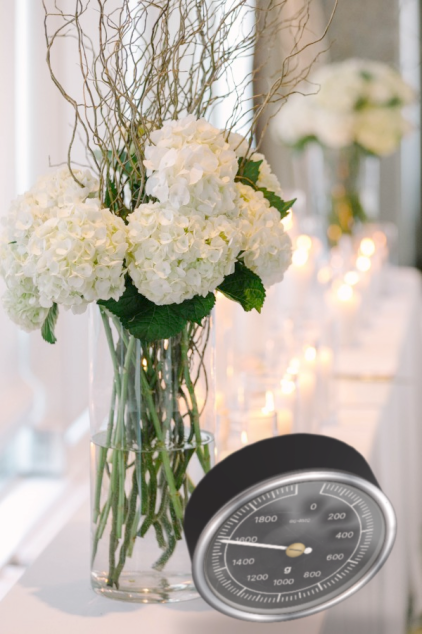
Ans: 1600 g
